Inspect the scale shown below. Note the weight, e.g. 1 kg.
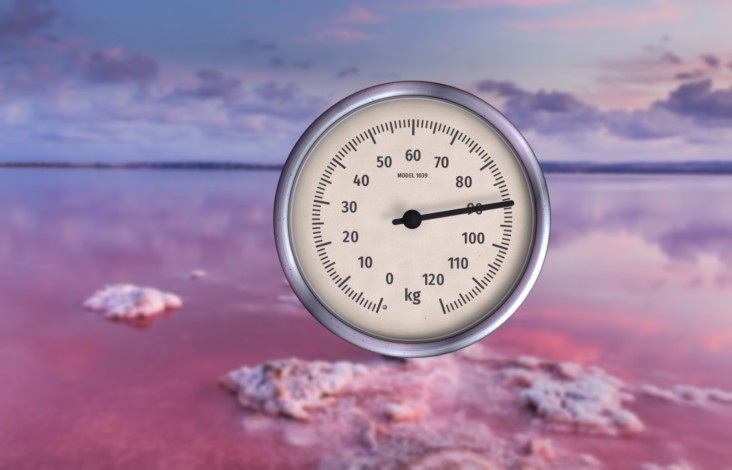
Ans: 90 kg
